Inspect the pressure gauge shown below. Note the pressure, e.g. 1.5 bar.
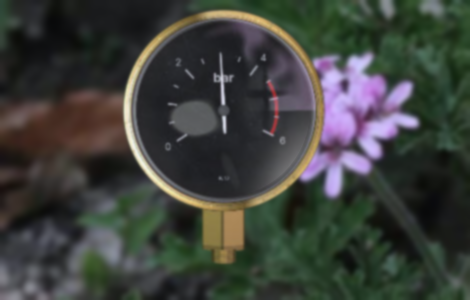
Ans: 3 bar
